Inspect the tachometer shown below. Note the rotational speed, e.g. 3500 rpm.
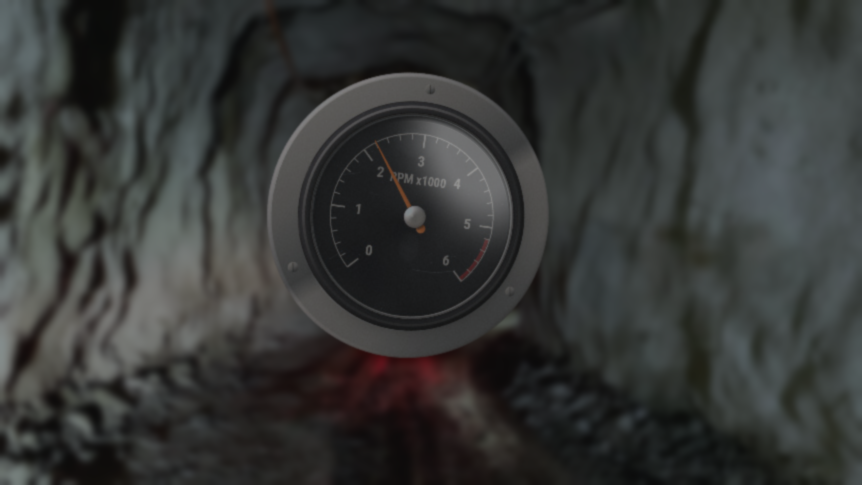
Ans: 2200 rpm
